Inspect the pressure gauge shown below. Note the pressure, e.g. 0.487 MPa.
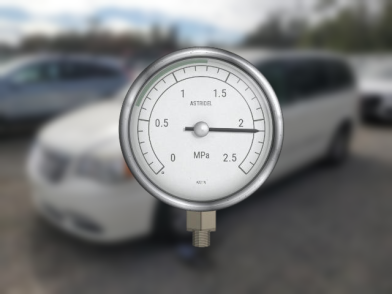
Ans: 2.1 MPa
